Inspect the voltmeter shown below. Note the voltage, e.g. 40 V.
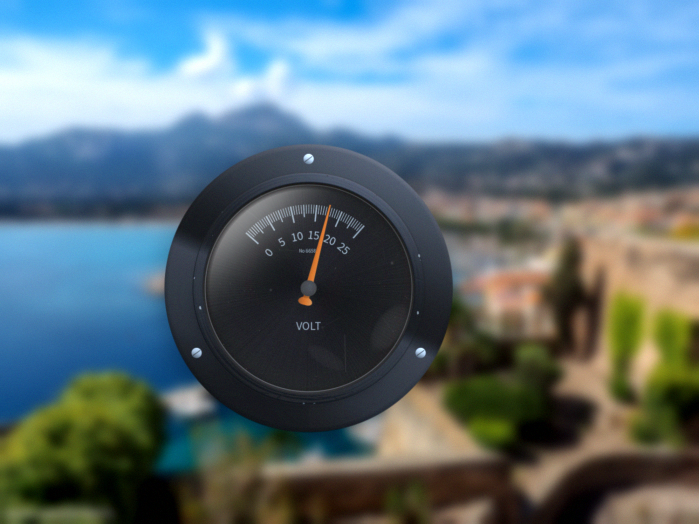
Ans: 17.5 V
